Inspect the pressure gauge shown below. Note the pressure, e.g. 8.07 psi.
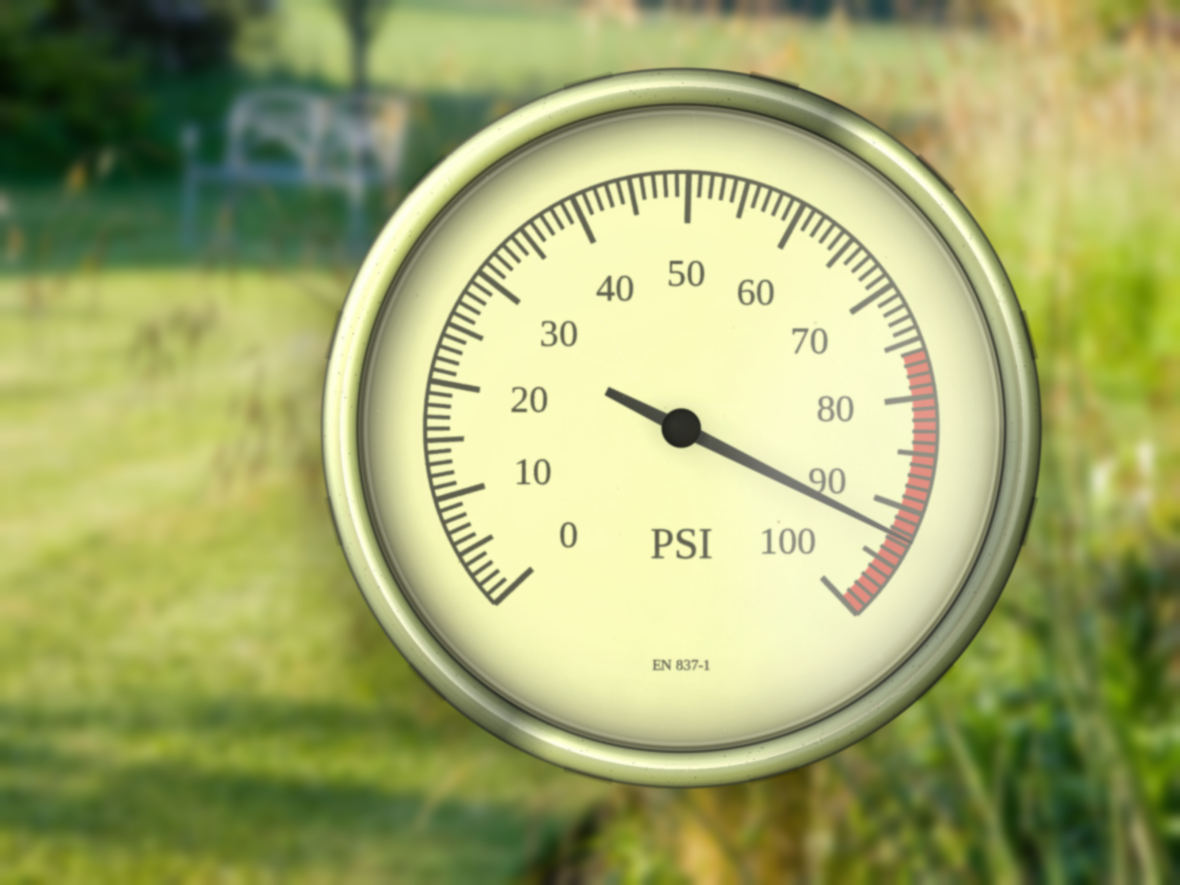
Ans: 92.5 psi
